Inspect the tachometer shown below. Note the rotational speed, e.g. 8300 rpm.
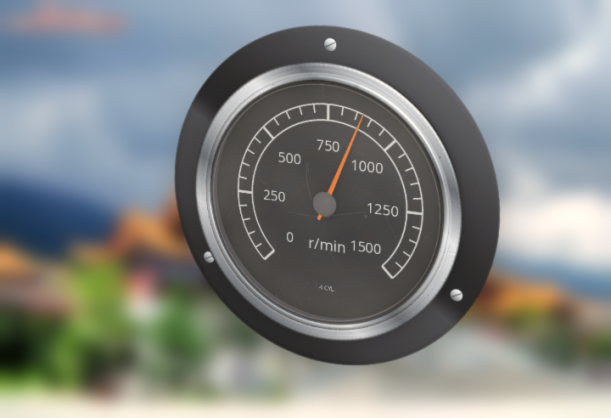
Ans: 875 rpm
